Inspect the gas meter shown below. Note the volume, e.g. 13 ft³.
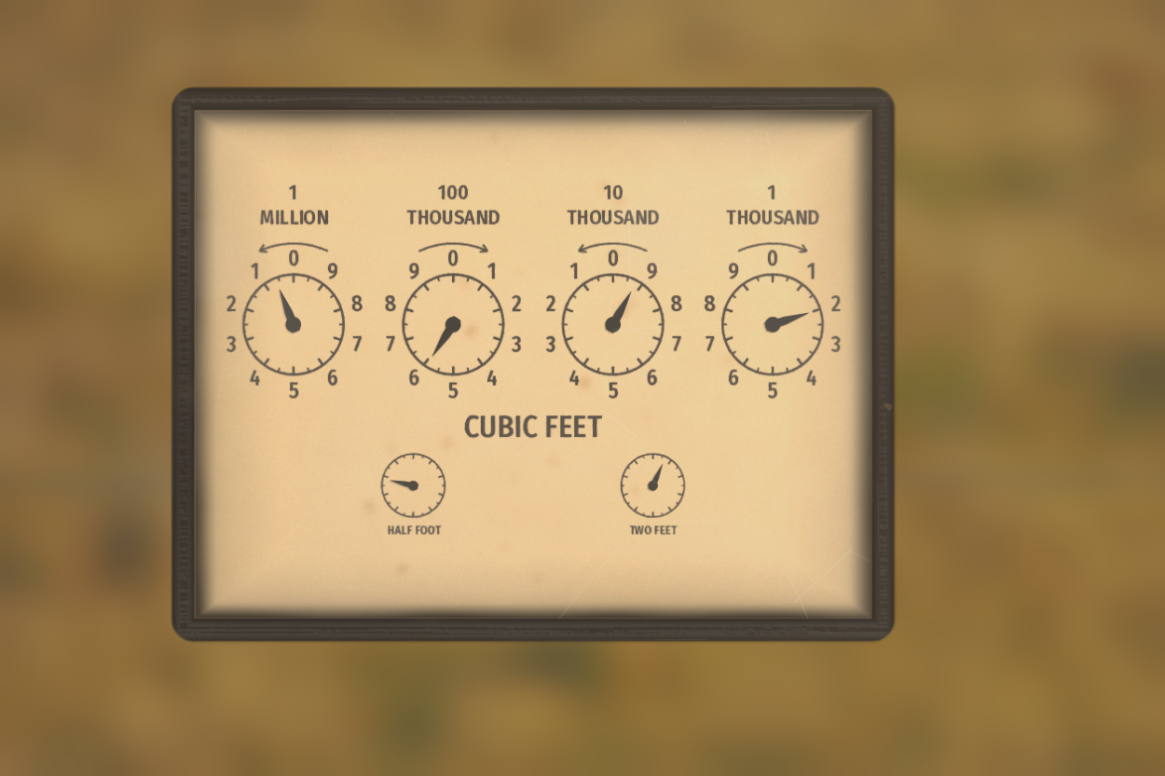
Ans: 59200 ft³
